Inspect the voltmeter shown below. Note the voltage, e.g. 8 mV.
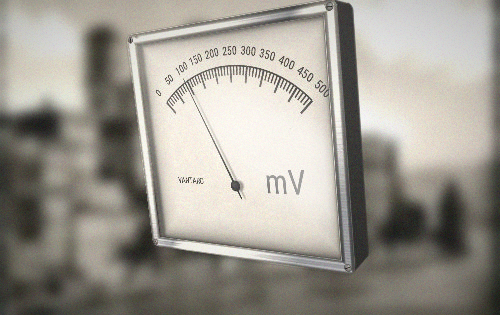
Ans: 100 mV
